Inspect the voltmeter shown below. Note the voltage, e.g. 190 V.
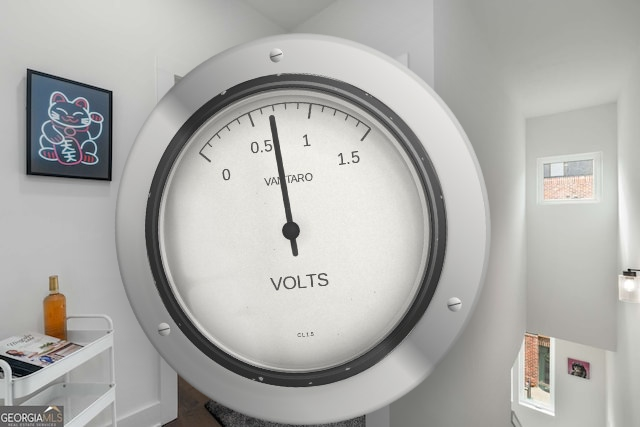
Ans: 0.7 V
